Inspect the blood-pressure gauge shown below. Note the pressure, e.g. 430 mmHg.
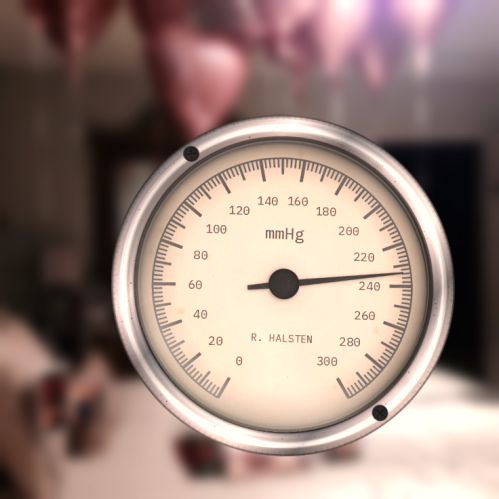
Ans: 234 mmHg
